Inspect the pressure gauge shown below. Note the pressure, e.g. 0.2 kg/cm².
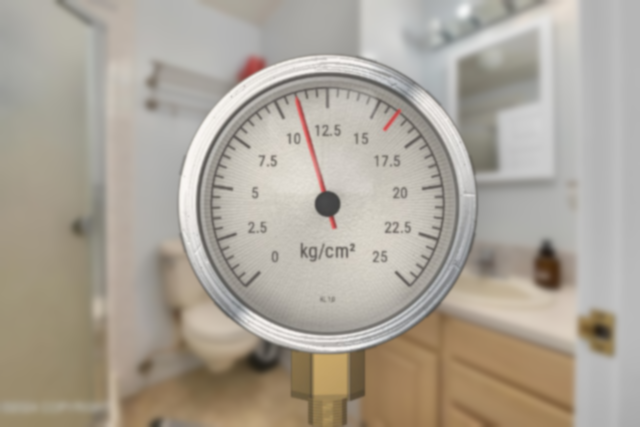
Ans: 11 kg/cm²
